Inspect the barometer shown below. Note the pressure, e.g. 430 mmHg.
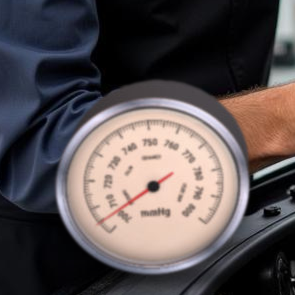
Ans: 705 mmHg
